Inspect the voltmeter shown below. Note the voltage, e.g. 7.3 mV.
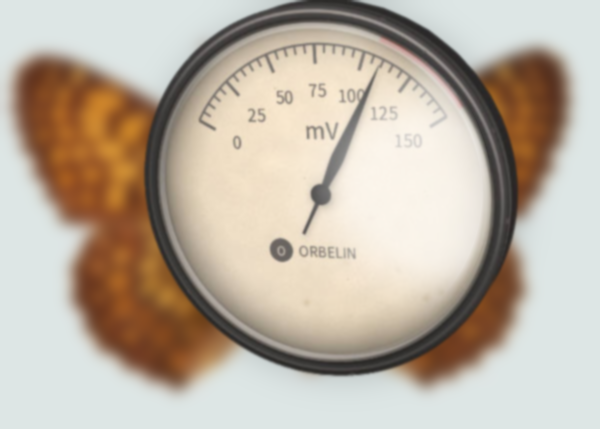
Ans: 110 mV
